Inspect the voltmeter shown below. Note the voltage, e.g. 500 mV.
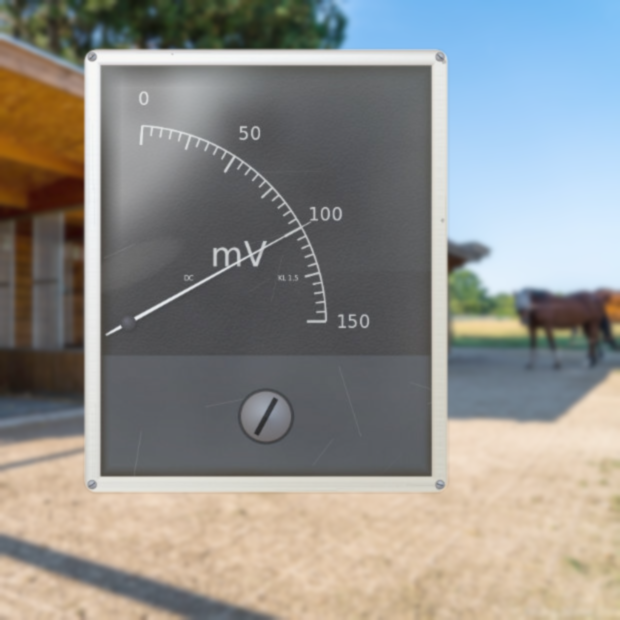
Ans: 100 mV
